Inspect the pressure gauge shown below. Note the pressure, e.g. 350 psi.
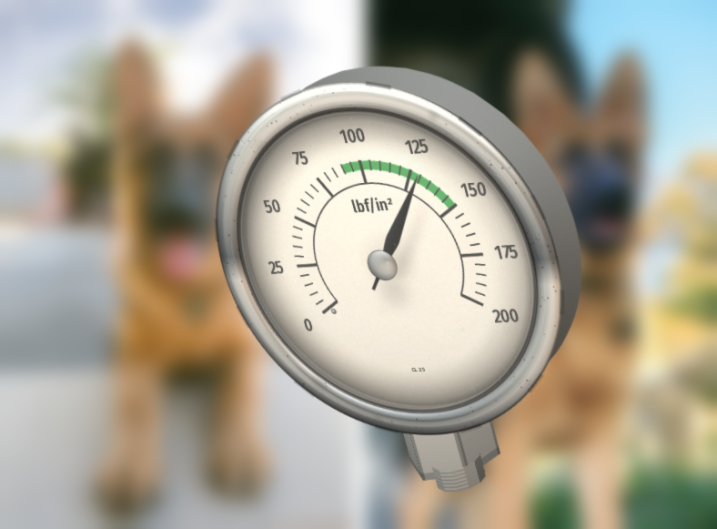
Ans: 130 psi
